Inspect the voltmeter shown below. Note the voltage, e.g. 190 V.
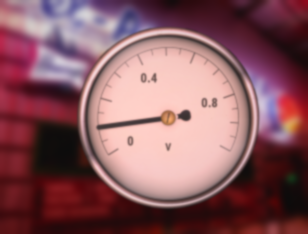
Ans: 0.1 V
